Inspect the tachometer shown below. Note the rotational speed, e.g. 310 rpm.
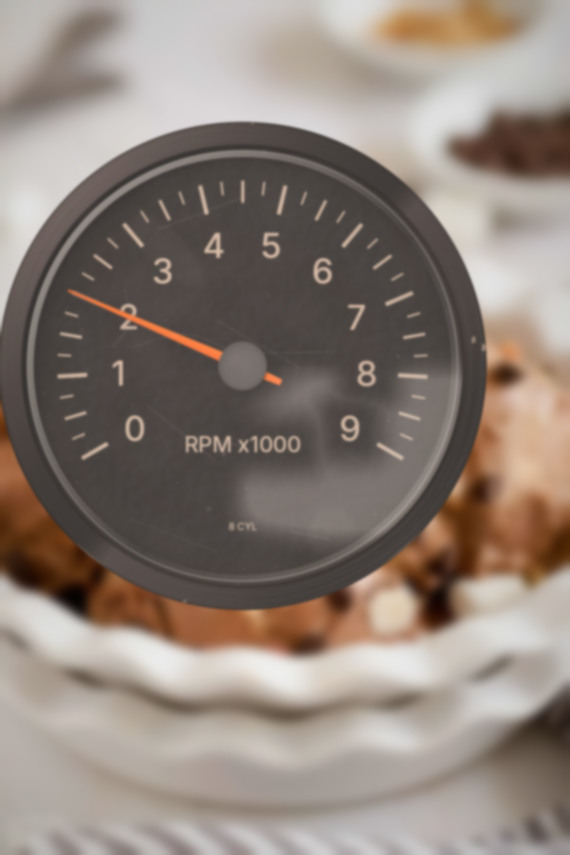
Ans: 2000 rpm
